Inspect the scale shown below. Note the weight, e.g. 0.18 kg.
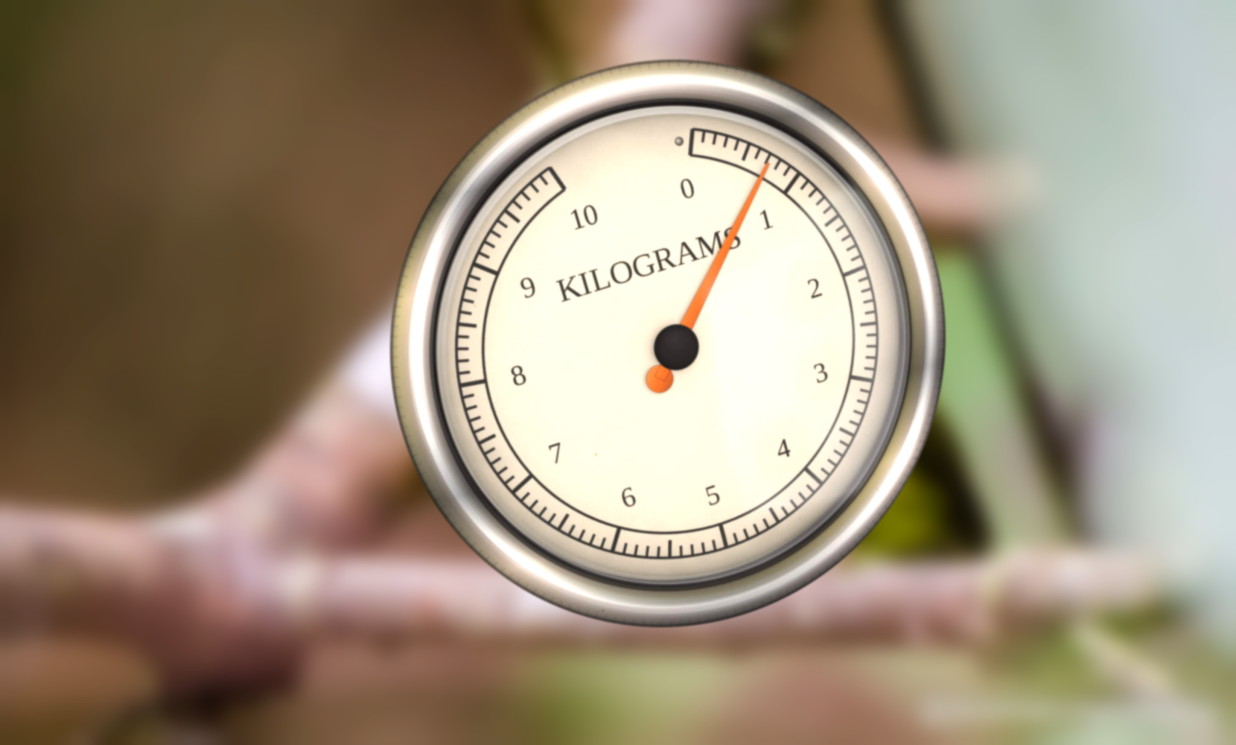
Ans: 0.7 kg
